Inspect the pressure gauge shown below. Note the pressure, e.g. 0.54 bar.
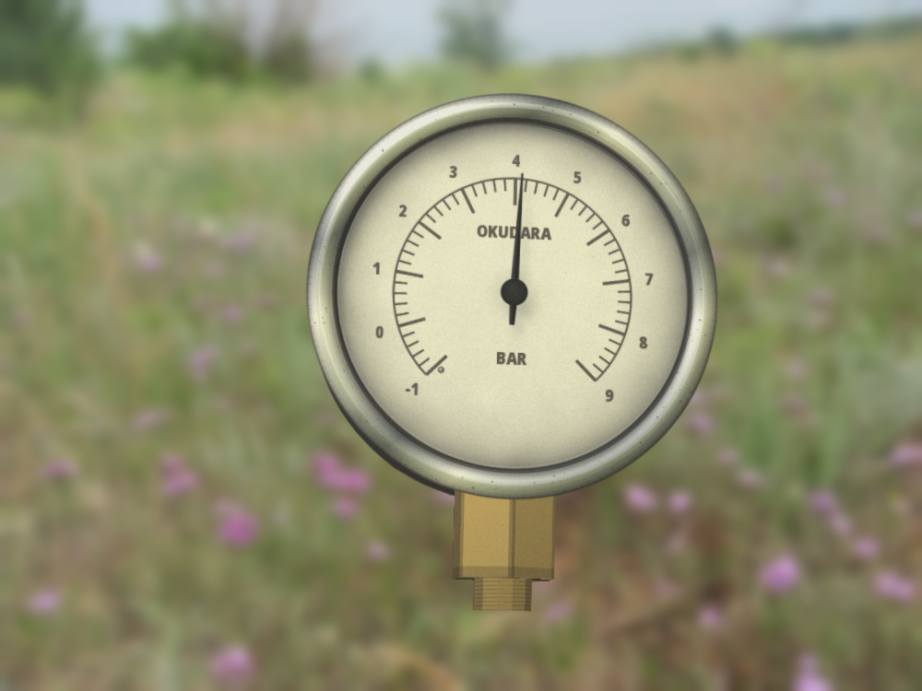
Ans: 4.1 bar
